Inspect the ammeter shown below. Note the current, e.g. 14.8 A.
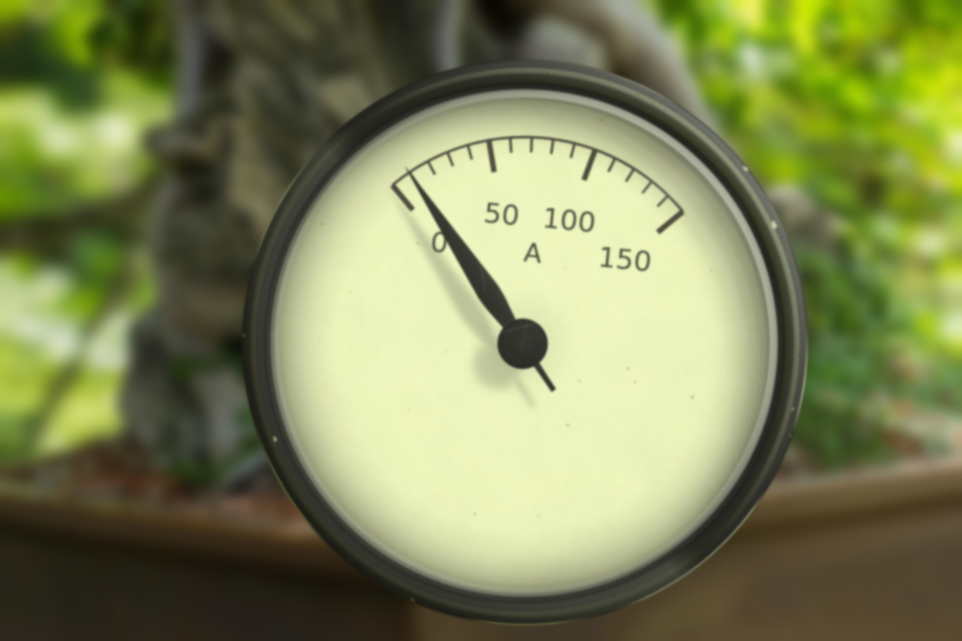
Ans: 10 A
